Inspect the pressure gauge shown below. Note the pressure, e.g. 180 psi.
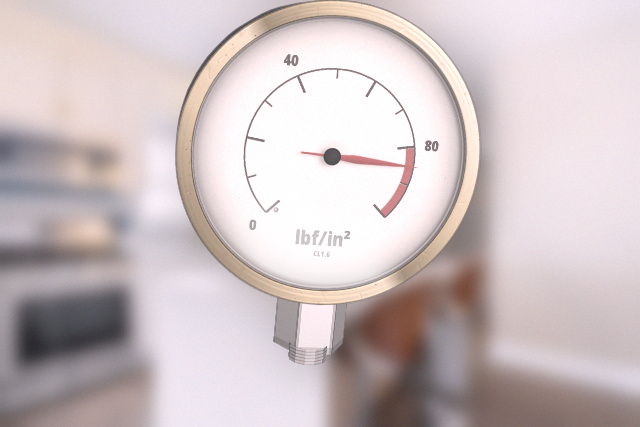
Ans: 85 psi
